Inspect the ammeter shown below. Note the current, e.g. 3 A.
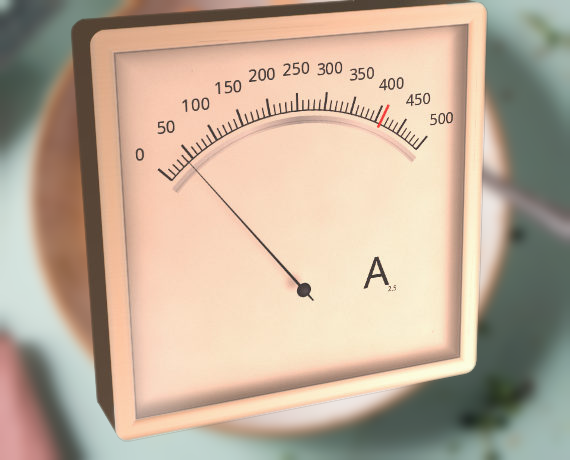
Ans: 40 A
